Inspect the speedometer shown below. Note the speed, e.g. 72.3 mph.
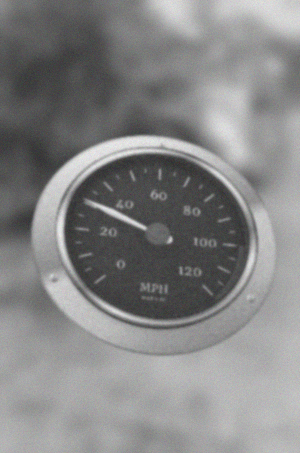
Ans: 30 mph
